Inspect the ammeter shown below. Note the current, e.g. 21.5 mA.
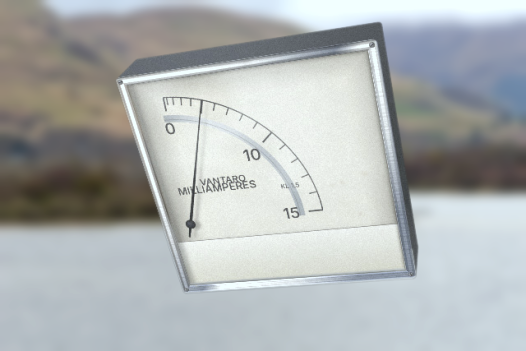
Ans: 5 mA
